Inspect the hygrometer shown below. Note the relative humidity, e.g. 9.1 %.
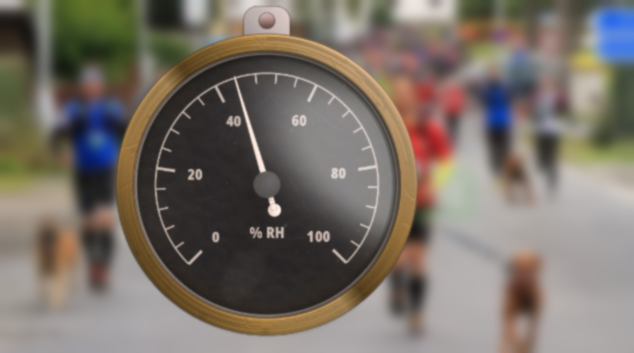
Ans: 44 %
